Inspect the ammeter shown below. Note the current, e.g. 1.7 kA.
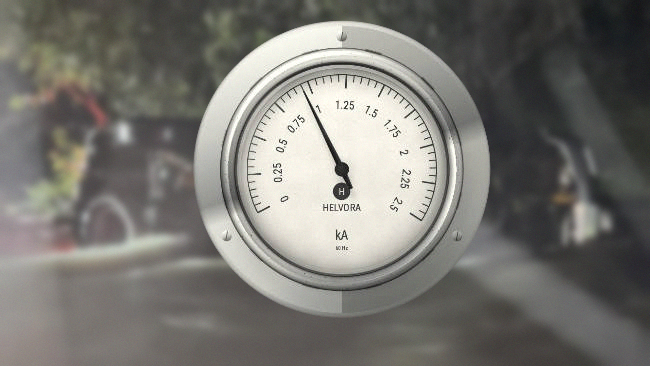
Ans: 0.95 kA
